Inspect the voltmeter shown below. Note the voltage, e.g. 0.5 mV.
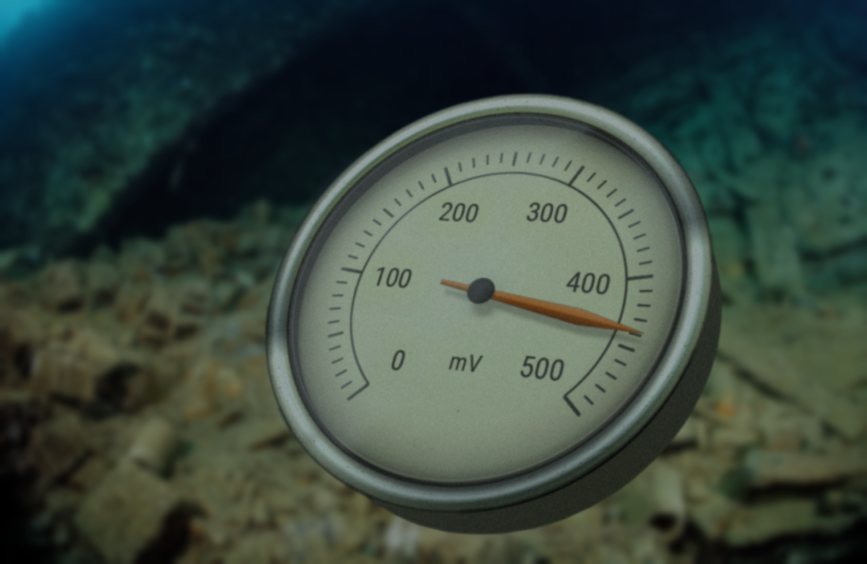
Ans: 440 mV
